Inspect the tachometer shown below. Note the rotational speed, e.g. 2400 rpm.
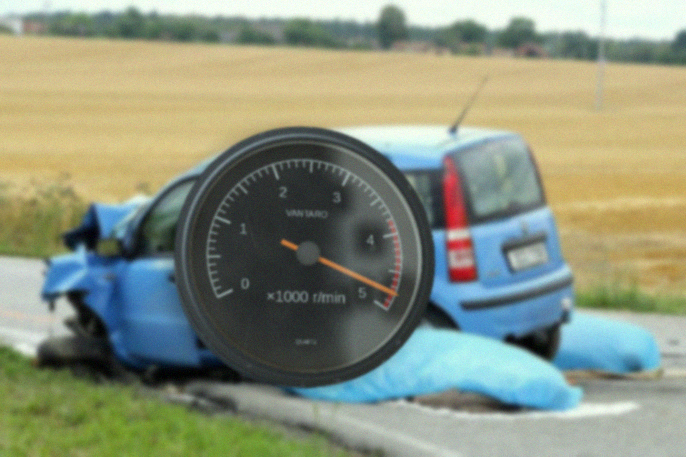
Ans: 4800 rpm
